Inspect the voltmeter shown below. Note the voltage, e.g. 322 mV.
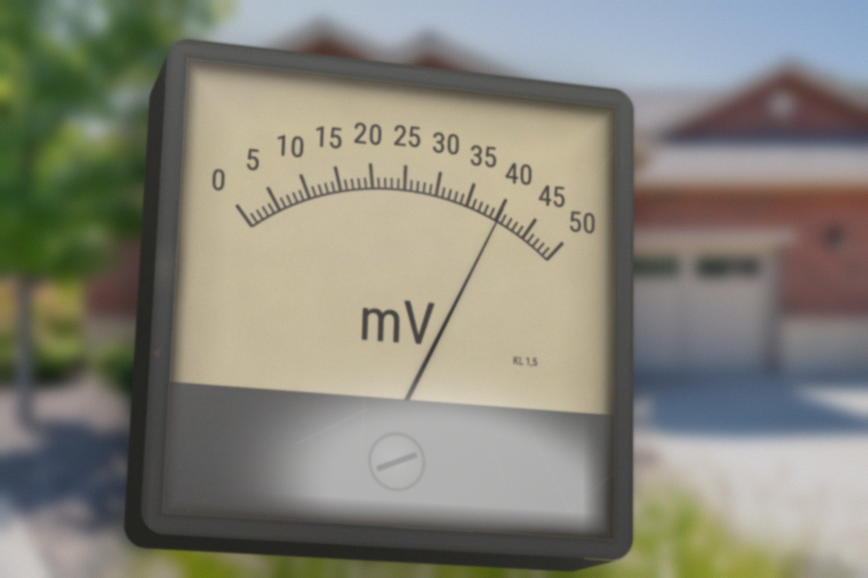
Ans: 40 mV
